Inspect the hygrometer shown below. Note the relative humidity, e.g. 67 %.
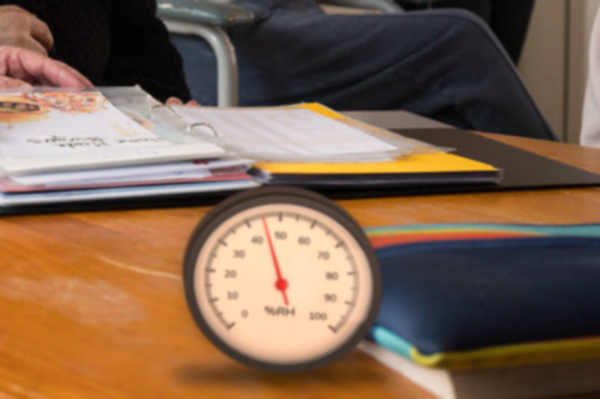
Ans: 45 %
